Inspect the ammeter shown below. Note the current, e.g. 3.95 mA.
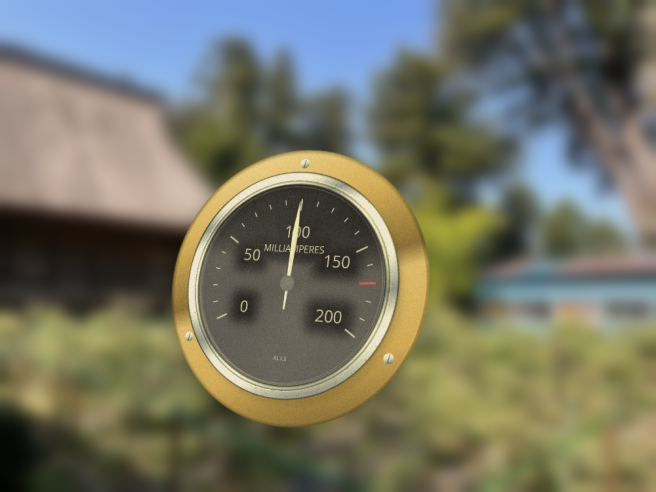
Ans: 100 mA
